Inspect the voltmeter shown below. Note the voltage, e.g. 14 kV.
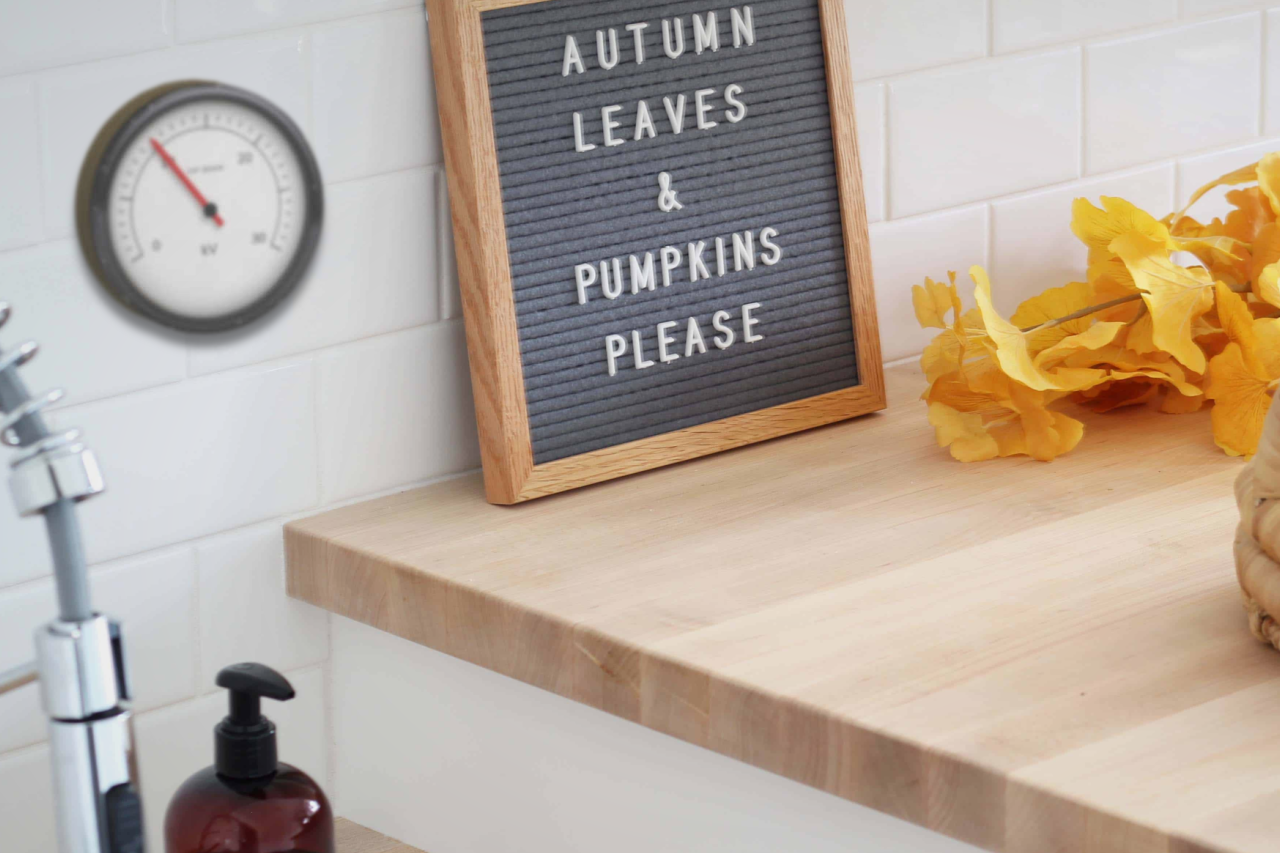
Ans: 10 kV
